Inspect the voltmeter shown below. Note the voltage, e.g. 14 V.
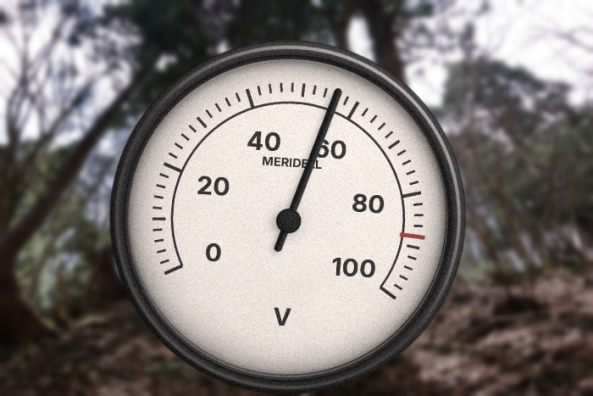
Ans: 56 V
